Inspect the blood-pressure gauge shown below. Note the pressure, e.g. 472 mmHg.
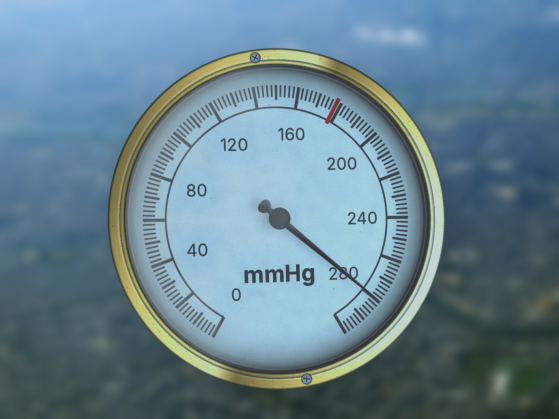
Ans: 280 mmHg
